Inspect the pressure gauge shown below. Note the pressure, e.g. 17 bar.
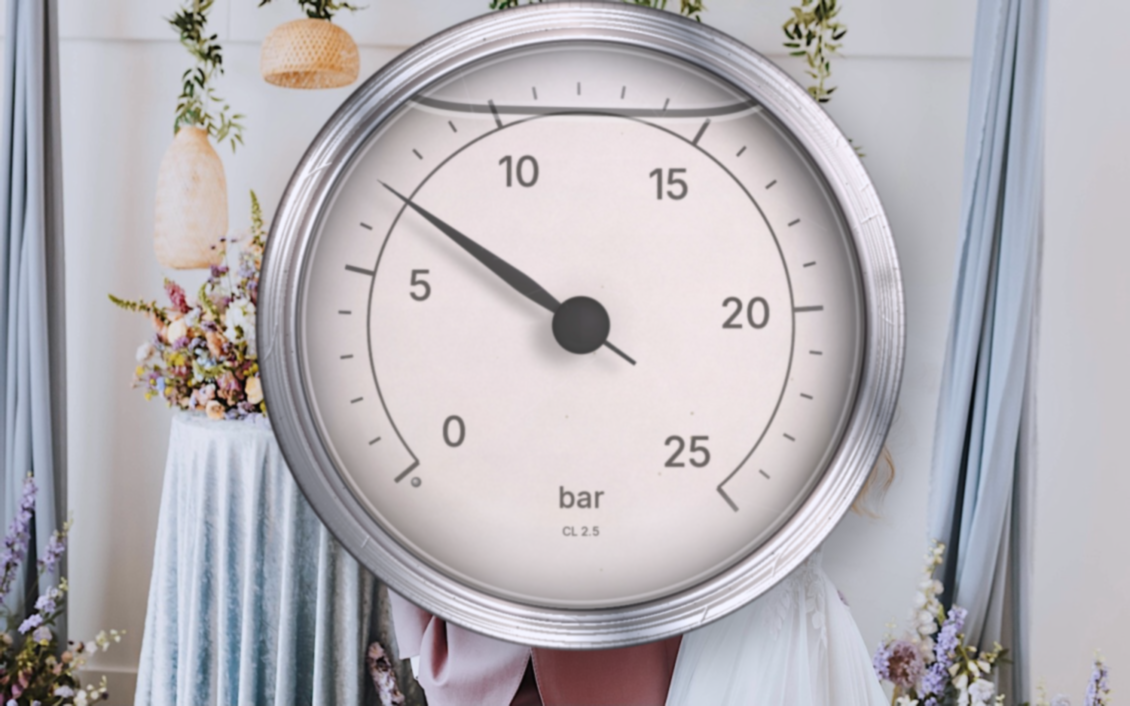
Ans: 7 bar
